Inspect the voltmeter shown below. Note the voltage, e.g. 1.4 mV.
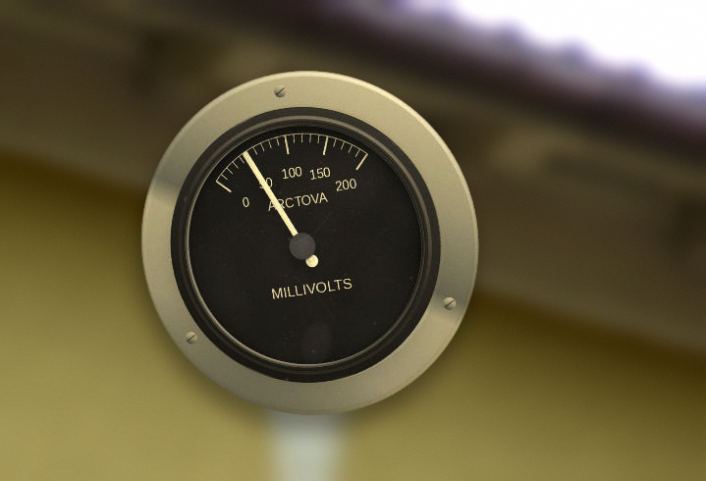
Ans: 50 mV
